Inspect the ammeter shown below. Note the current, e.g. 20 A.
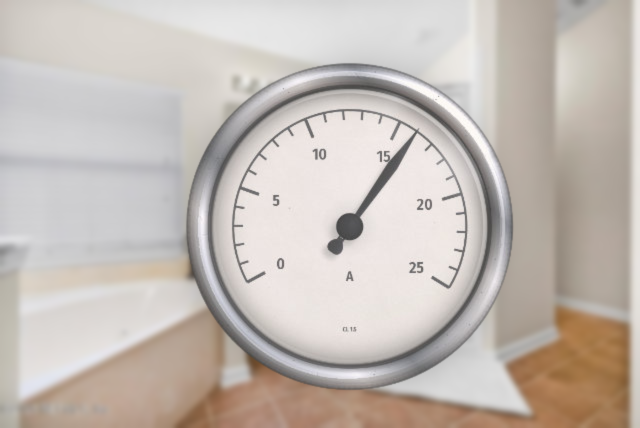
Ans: 16 A
